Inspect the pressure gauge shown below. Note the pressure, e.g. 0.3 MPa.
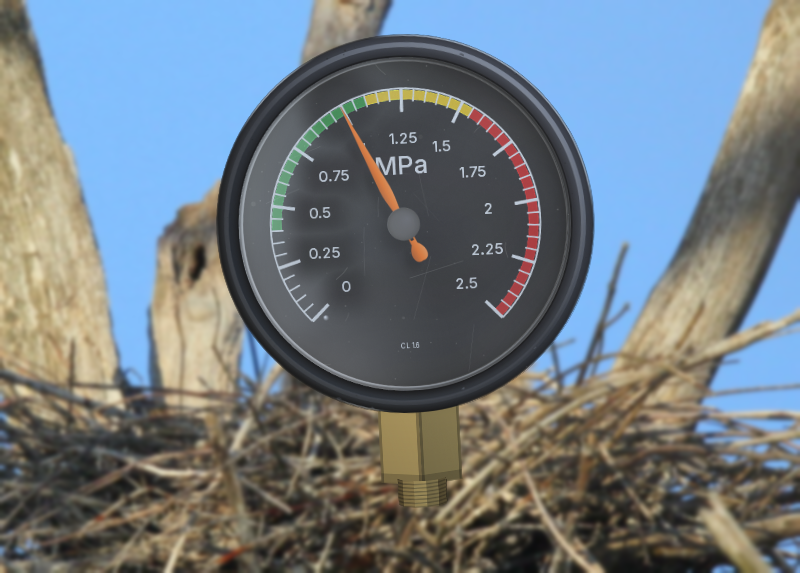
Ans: 1 MPa
